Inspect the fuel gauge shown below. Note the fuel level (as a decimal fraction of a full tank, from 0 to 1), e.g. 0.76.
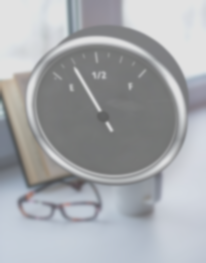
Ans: 0.25
